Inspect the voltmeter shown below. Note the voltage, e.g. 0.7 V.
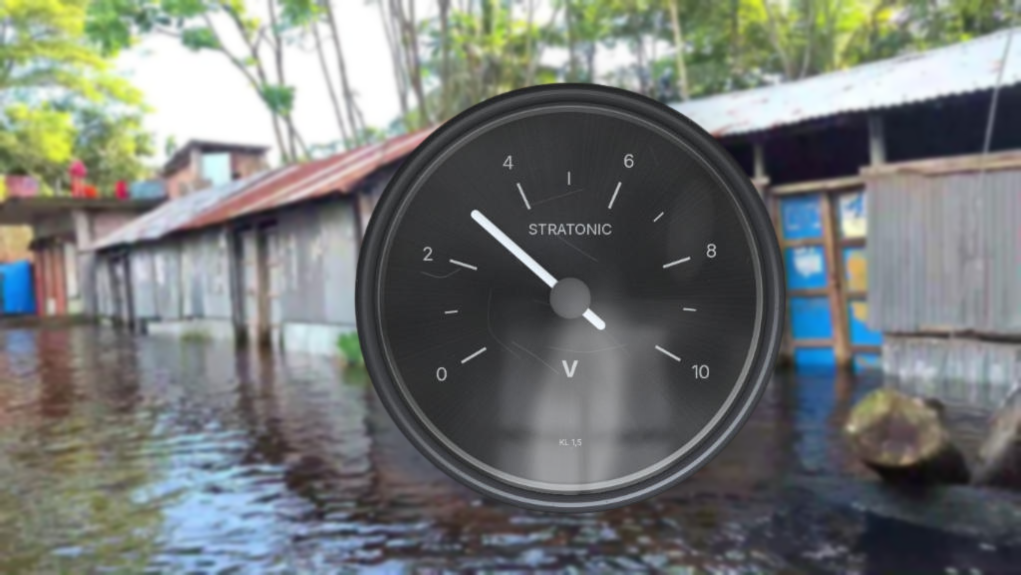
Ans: 3 V
